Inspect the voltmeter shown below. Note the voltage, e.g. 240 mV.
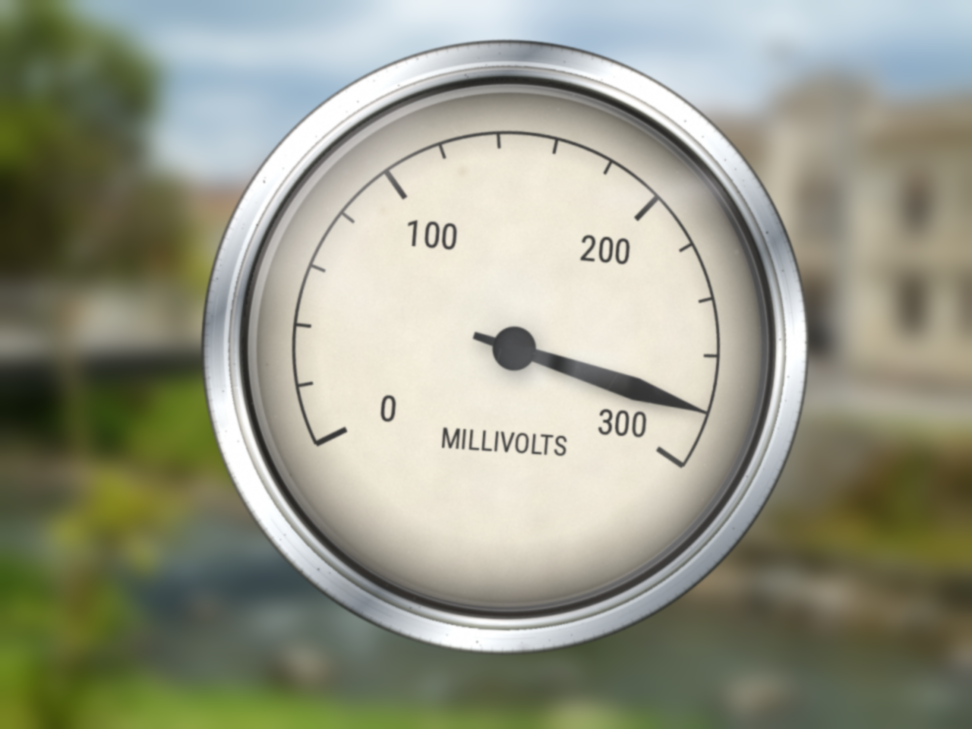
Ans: 280 mV
